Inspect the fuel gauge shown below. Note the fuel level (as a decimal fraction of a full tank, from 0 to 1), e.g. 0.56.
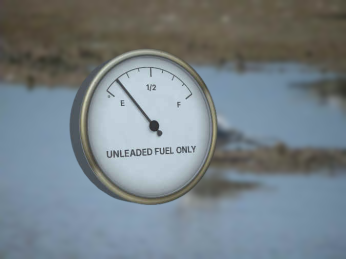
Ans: 0.125
